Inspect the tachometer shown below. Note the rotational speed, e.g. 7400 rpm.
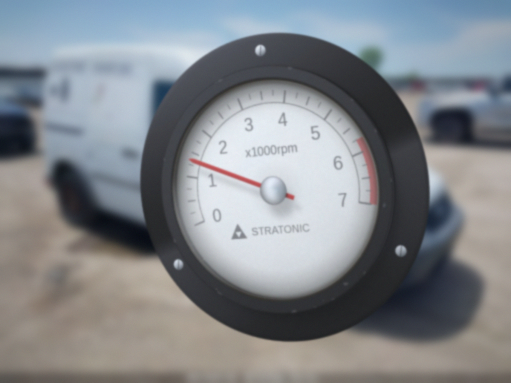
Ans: 1375 rpm
